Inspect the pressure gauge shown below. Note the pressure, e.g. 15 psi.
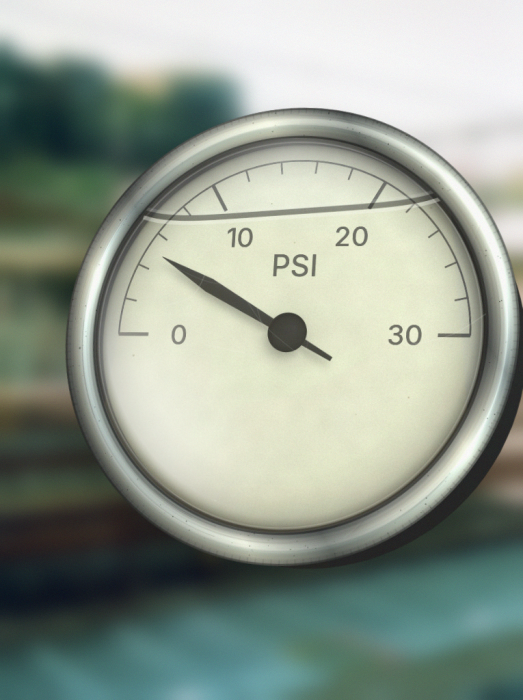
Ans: 5 psi
